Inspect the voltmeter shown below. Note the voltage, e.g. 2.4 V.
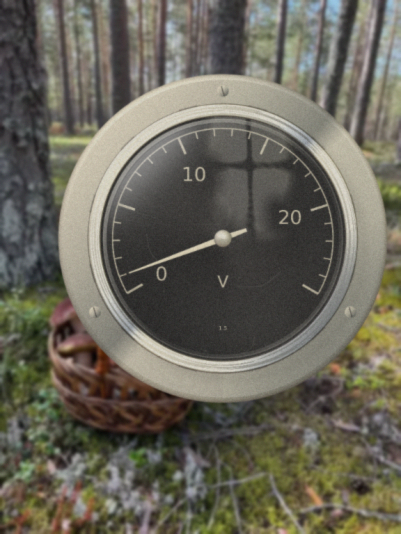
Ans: 1 V
